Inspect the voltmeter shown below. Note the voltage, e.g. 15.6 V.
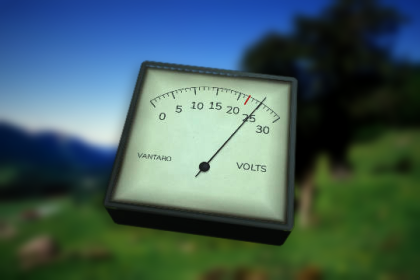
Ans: 25 V
